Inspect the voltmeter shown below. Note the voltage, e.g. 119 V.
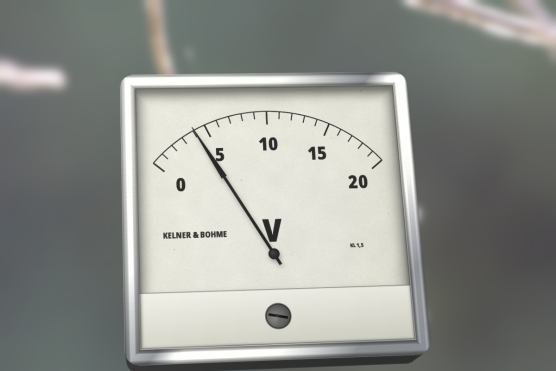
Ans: 4 V
